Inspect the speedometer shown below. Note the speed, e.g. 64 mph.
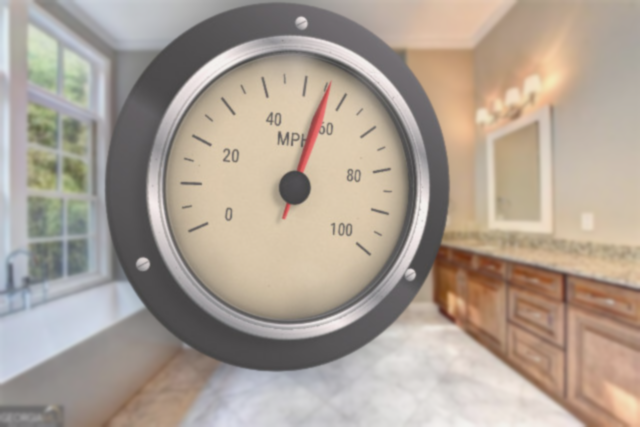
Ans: 55 mph
